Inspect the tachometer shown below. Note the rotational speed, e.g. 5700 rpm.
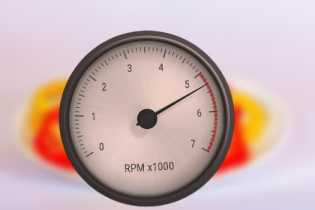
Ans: 5300 rpm
